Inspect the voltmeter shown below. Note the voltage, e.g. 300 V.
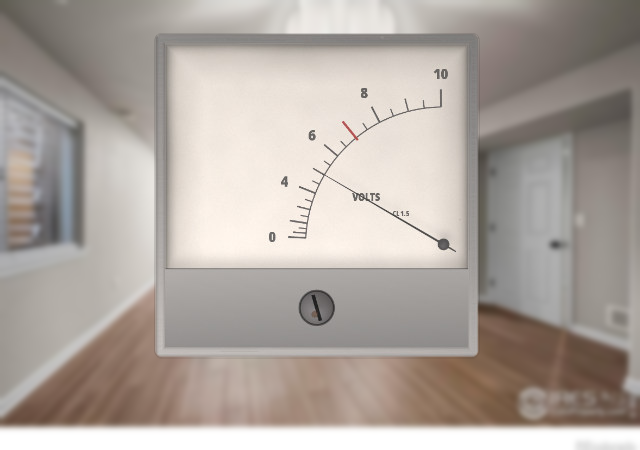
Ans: 5 V
